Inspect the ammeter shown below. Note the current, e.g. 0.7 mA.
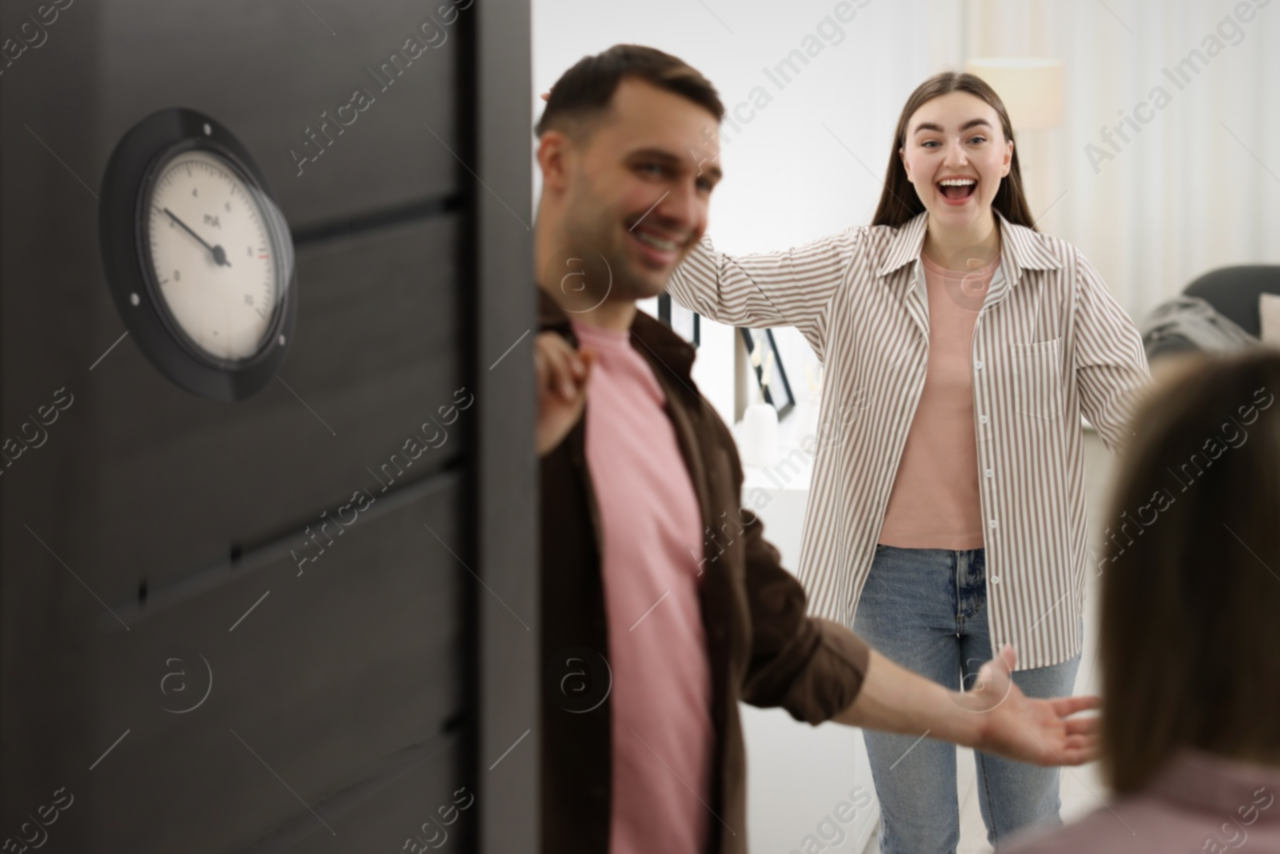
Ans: 2 mA
